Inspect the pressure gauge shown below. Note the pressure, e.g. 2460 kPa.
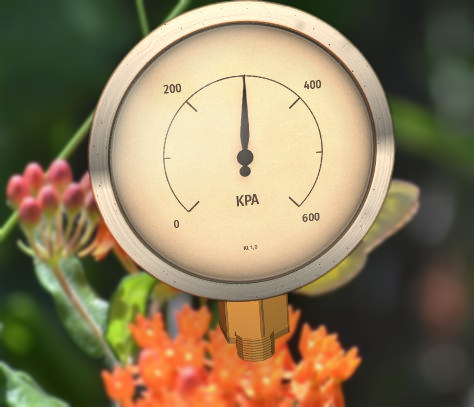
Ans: 300 kPa
